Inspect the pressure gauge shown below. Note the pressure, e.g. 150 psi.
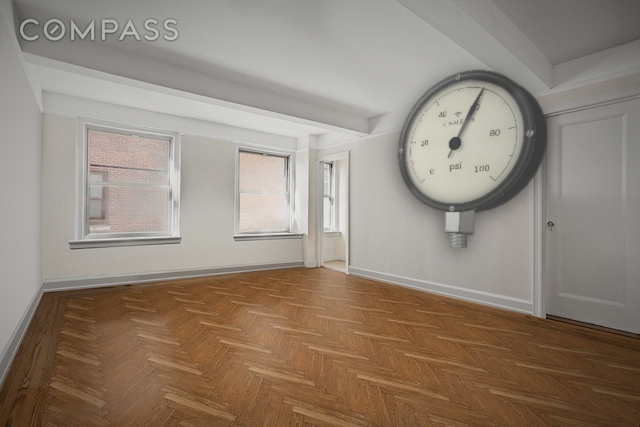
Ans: 60 psi
